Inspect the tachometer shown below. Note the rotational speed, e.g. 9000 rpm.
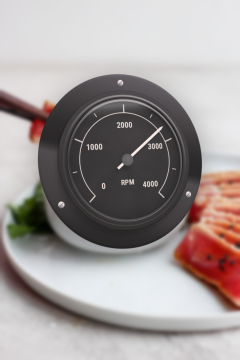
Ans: 2750 rpm
